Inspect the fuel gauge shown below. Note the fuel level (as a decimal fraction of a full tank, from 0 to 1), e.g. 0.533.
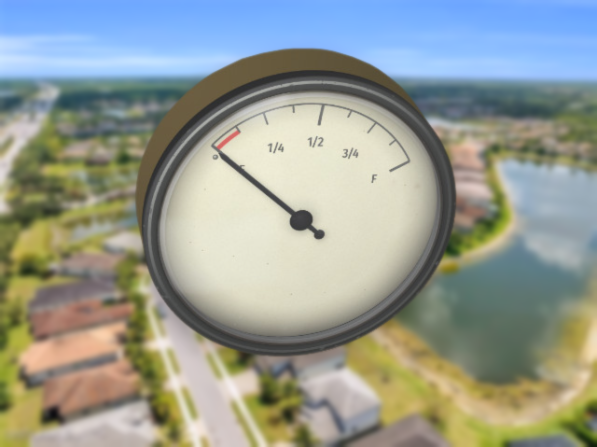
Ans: 0
